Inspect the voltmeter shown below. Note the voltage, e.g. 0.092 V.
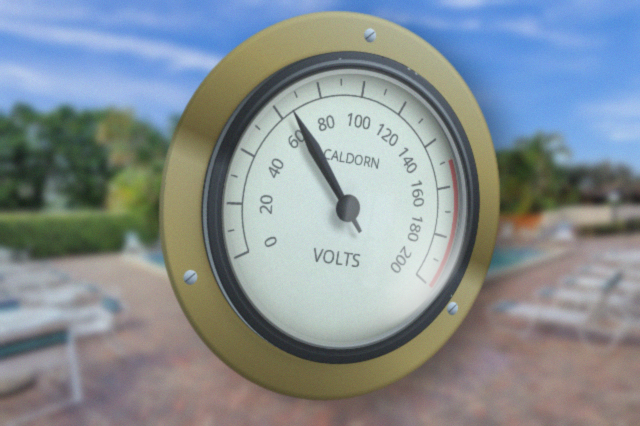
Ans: 65 V
